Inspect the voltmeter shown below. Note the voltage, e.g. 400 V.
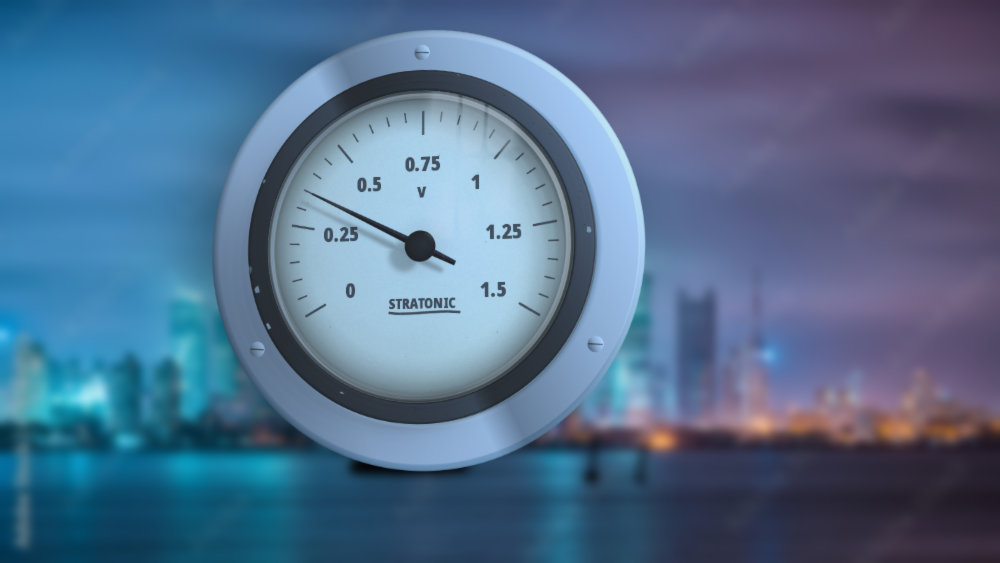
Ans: 0.35 V
